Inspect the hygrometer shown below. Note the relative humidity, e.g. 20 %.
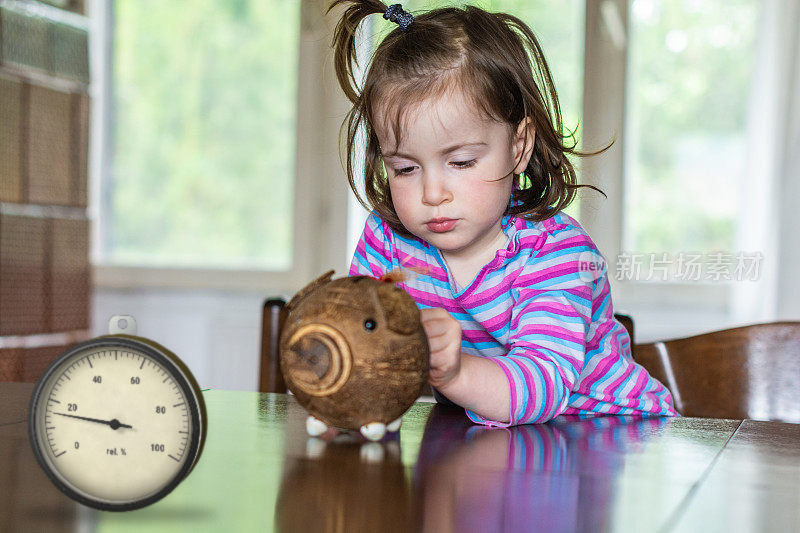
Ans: 16 %
